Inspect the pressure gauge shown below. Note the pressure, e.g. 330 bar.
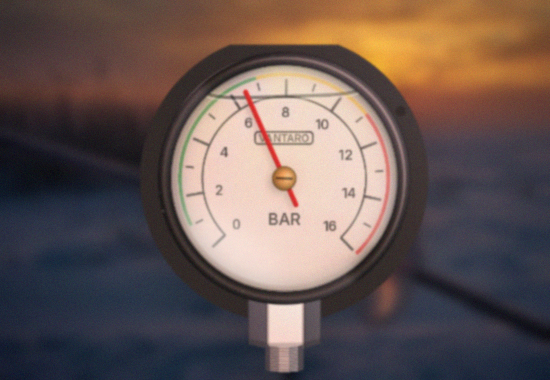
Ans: 6.5 bar
